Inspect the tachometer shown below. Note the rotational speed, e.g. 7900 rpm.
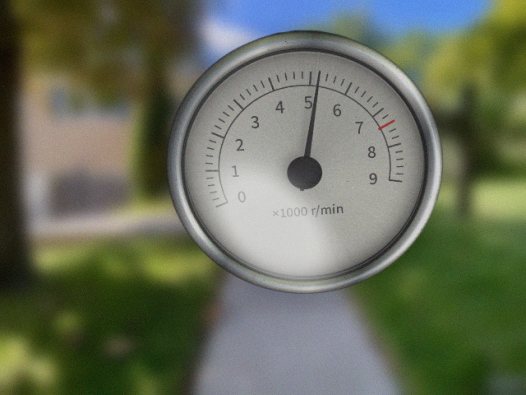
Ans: 5200 rpm
